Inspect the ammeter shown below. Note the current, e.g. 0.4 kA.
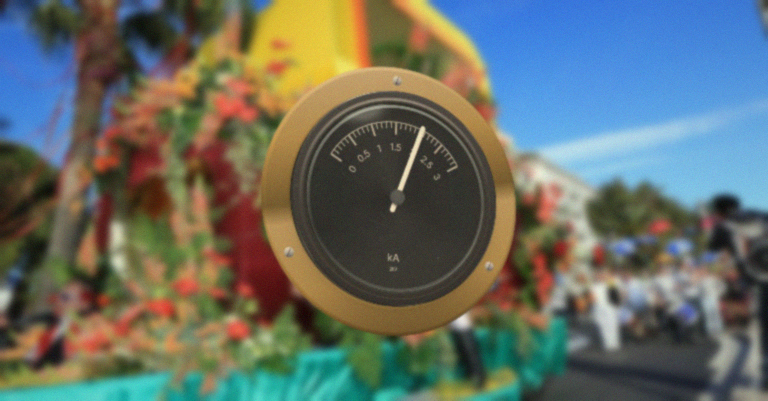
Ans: 2 kA
